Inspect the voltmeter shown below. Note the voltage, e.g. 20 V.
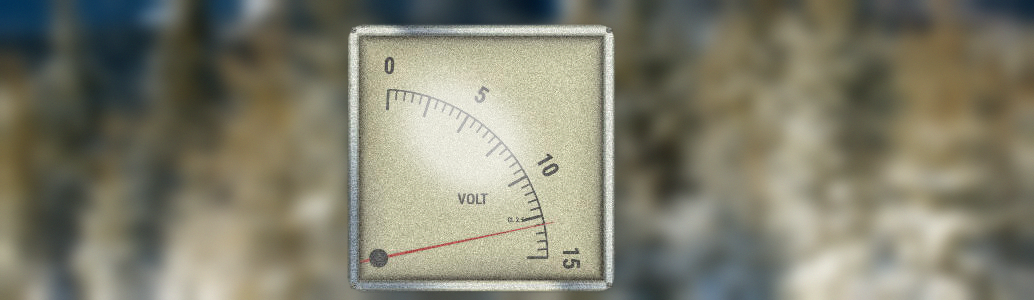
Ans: 13 V
